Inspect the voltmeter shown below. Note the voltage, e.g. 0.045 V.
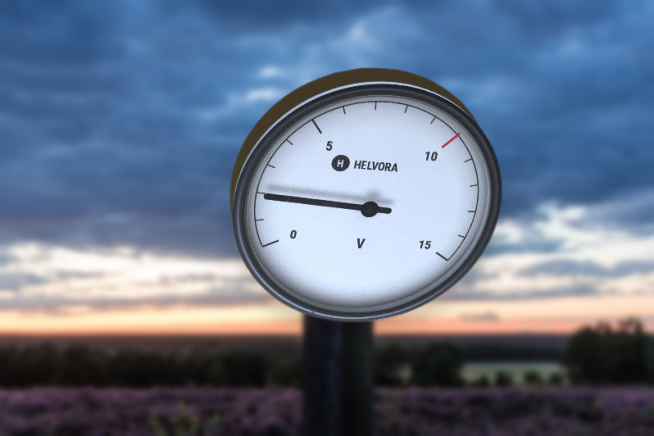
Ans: 2 V
